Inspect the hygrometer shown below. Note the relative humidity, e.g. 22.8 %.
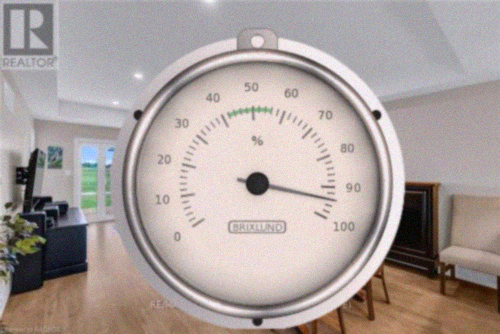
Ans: 94 %
